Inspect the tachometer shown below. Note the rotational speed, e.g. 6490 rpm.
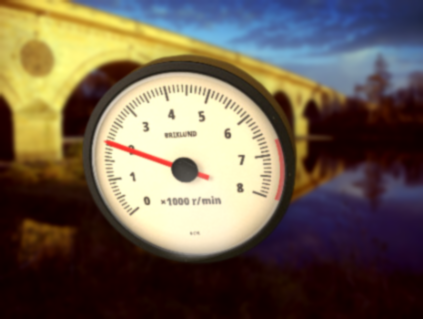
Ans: 2000 rpm
